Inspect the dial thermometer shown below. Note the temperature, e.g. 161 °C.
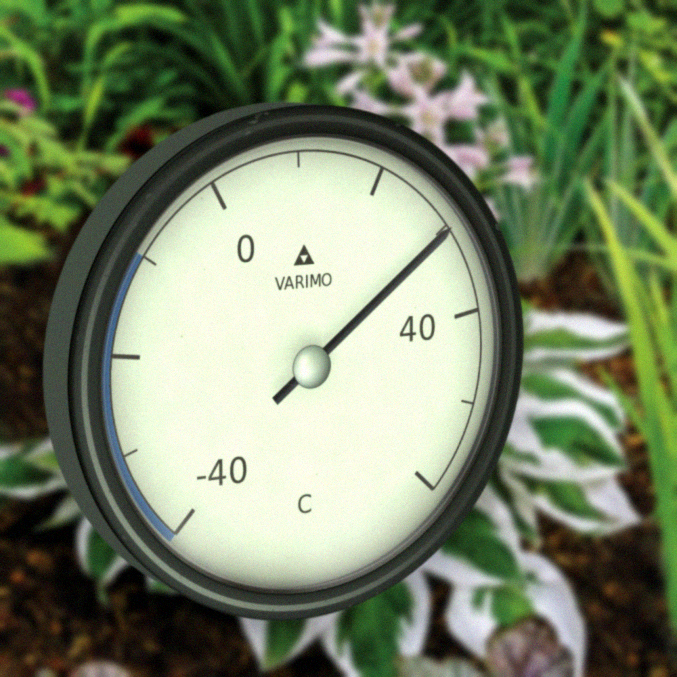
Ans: 30 °C
